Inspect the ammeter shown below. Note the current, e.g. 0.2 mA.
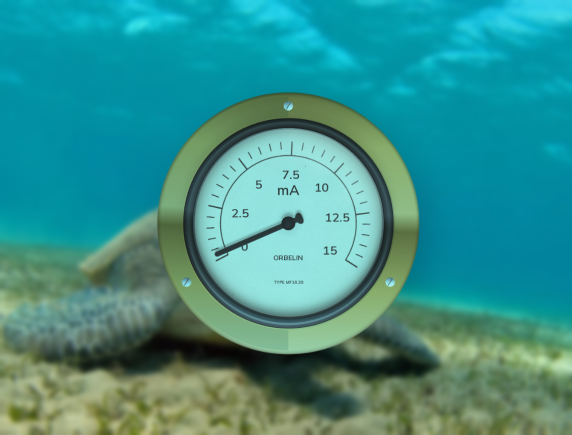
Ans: 0.25 mA
